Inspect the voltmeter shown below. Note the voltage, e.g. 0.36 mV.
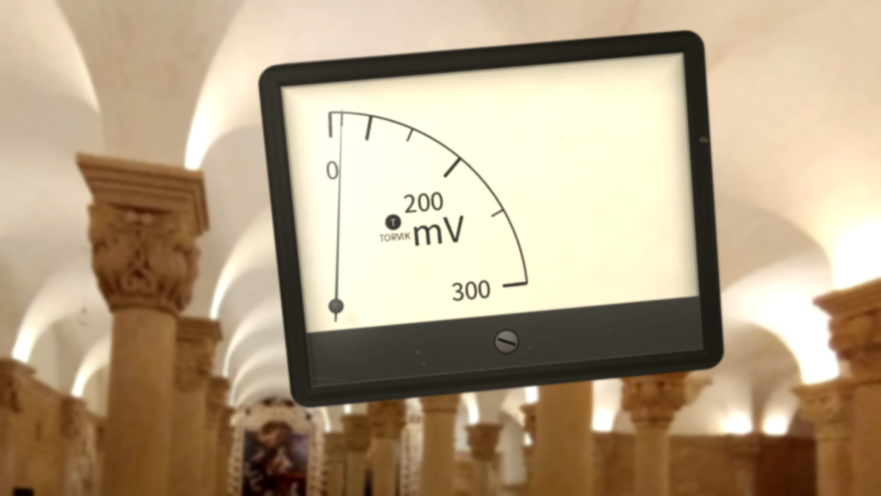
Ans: 50 mV
